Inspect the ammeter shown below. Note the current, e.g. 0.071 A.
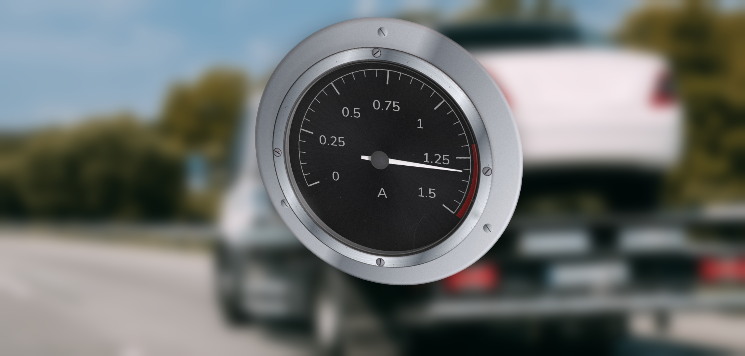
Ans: 1.3 A
